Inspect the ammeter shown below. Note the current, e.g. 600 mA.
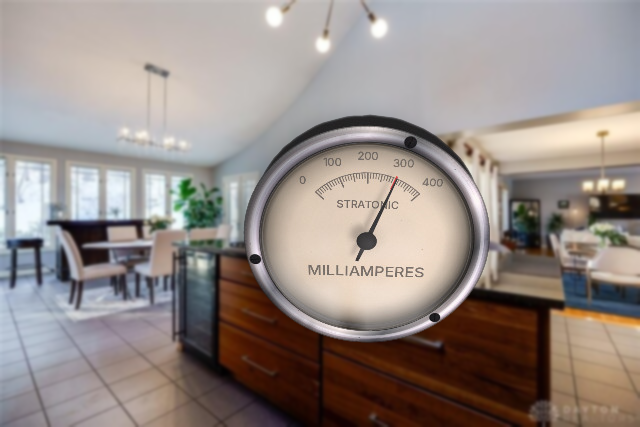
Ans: 300 mA
